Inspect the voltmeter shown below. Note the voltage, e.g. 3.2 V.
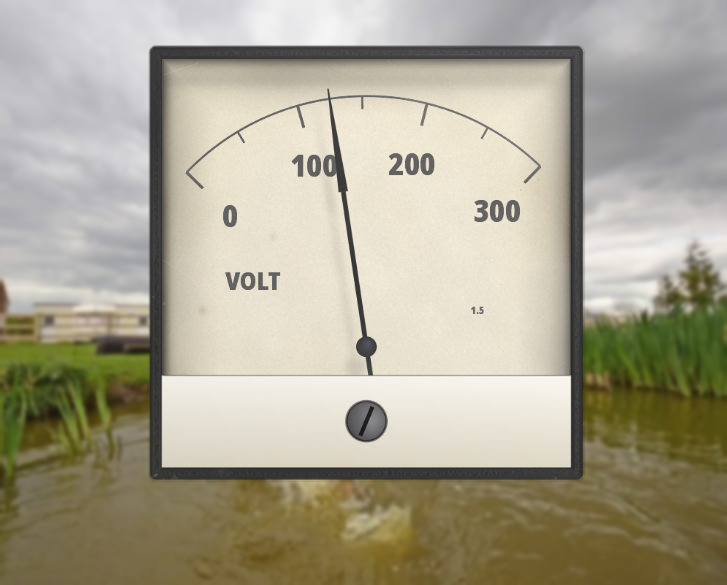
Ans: 125 V
